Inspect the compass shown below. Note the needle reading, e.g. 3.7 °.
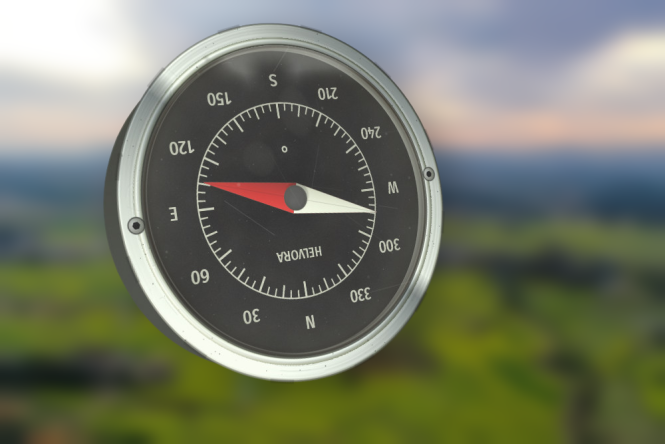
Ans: 105 °
